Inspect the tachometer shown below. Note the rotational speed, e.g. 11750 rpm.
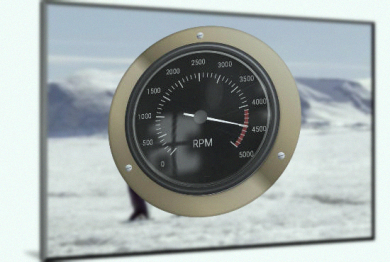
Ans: 4500 rpm
